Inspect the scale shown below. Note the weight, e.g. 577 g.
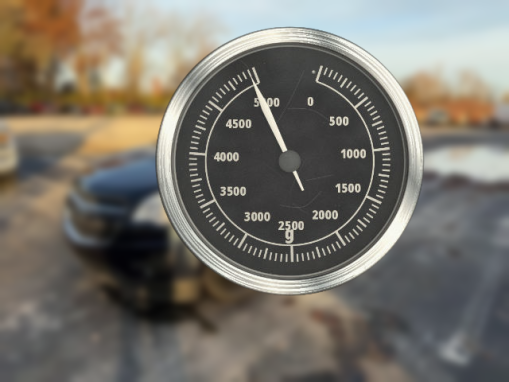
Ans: 4950 g
